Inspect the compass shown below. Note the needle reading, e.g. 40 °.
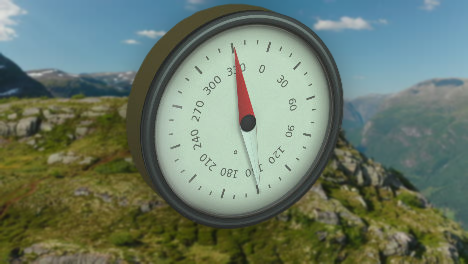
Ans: 330 °
